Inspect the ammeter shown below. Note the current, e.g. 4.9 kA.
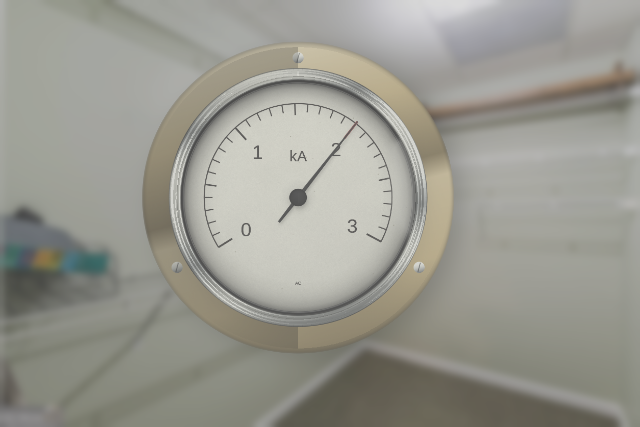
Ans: 2 kA
